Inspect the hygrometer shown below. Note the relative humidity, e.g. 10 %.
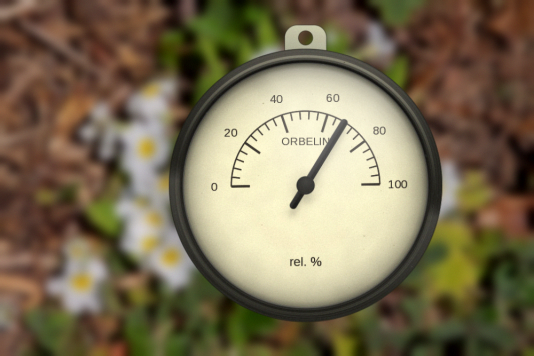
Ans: 68 %
